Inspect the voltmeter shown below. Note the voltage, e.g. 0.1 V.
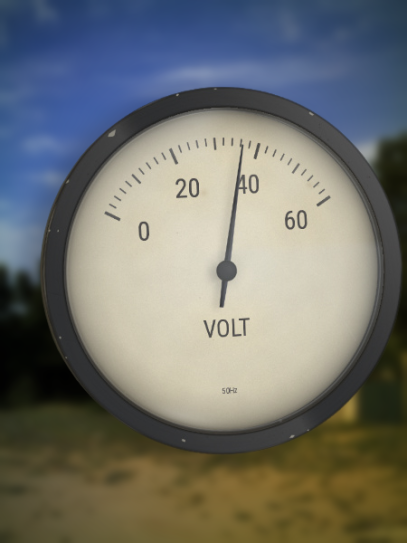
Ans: 36 V
